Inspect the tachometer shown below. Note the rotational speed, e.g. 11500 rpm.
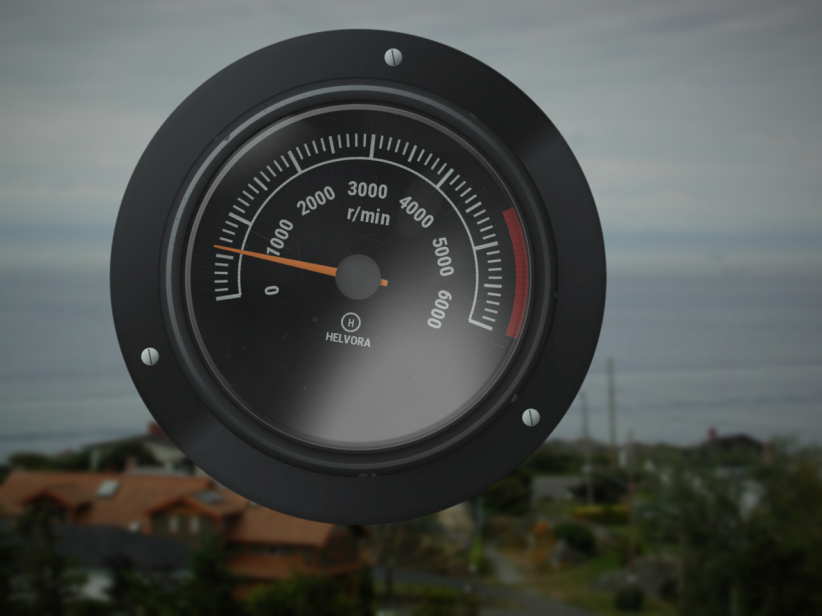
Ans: 600 rpm
